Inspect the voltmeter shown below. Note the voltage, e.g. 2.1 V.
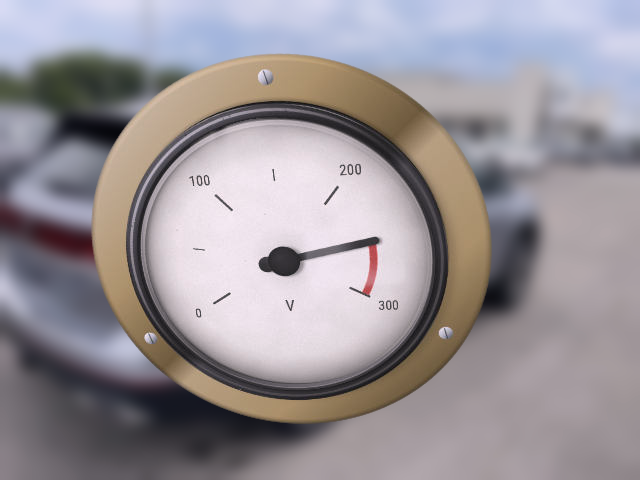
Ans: 250 V
